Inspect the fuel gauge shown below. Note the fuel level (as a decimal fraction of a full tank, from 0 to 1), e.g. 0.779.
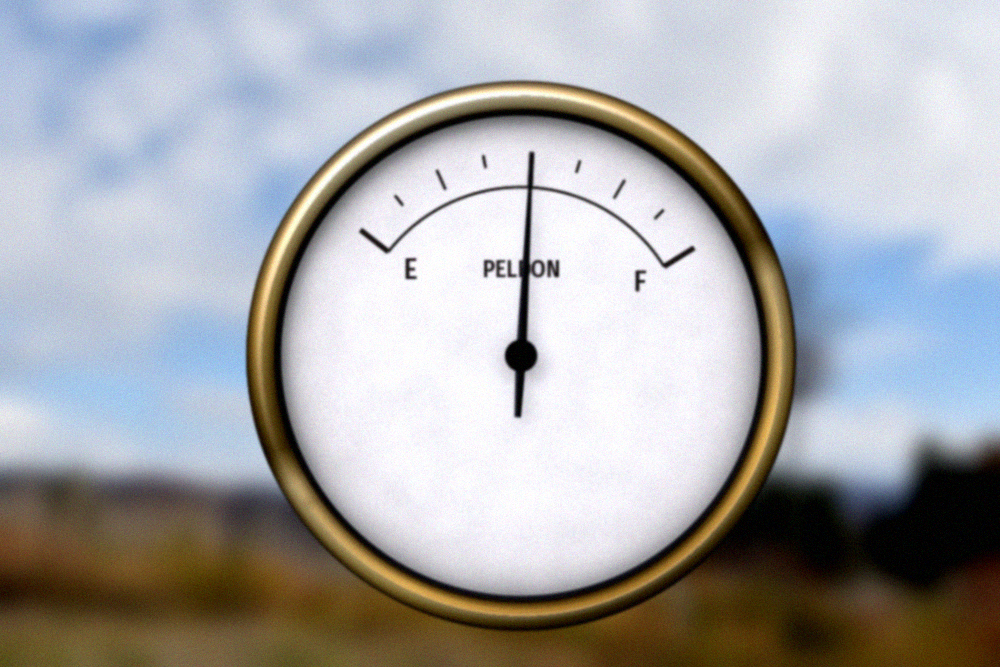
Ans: 0.5
